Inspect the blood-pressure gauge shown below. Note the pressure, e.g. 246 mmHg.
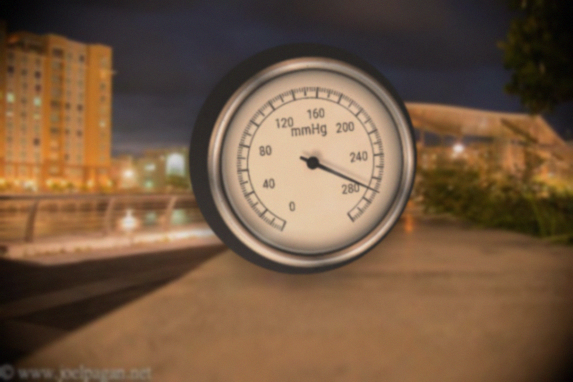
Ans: 270 mmHg
